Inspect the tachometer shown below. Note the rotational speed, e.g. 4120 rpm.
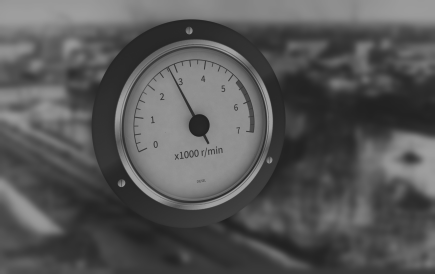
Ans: 2750 rpm
